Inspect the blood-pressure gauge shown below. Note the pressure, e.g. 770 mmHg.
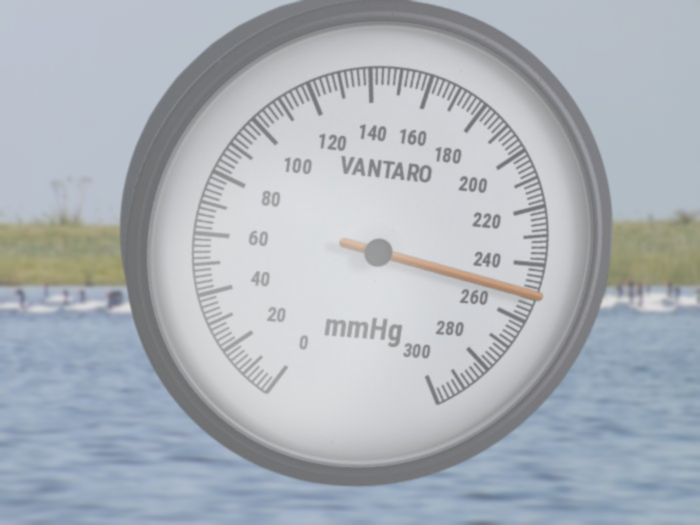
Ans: 250 mmHg
